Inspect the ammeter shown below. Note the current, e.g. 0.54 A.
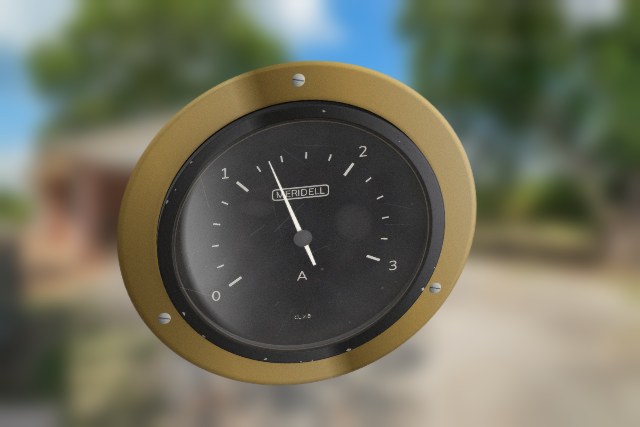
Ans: 1.3 A
